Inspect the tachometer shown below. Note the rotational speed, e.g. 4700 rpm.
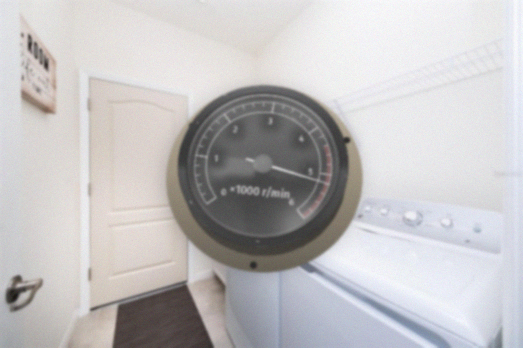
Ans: 5200 rpm
